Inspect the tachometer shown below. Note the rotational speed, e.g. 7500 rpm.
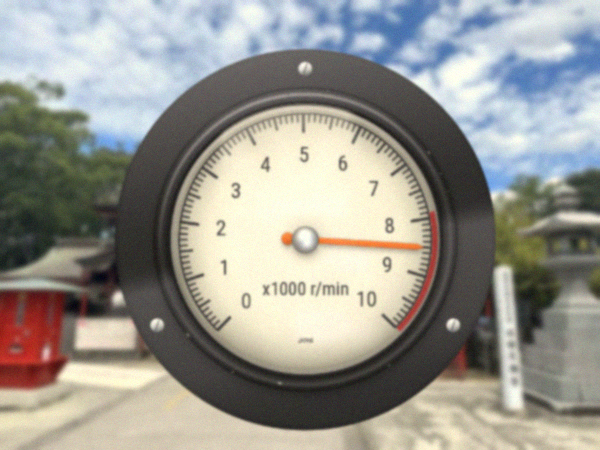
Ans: 8500 rpm
